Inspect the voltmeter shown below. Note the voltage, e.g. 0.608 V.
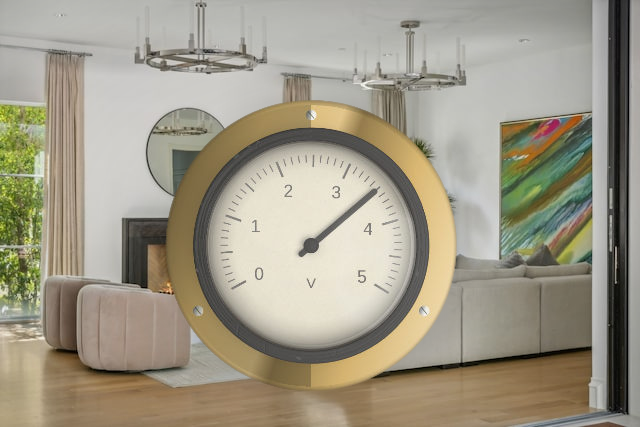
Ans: 3.5 V
